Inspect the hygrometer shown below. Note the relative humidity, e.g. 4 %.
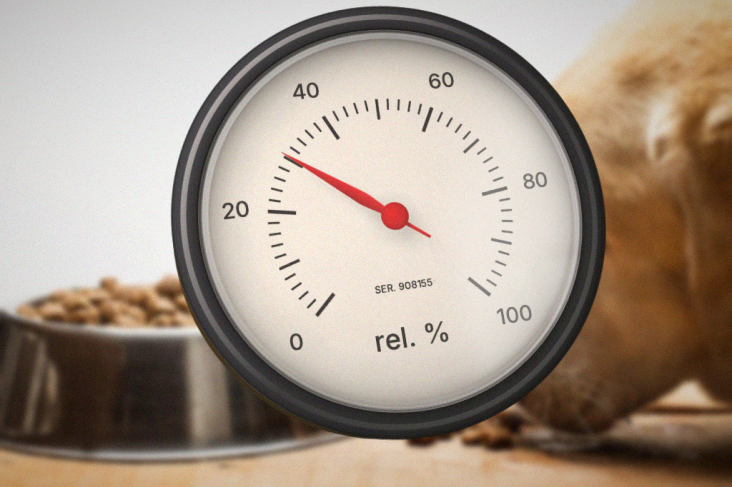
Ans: 30 %
